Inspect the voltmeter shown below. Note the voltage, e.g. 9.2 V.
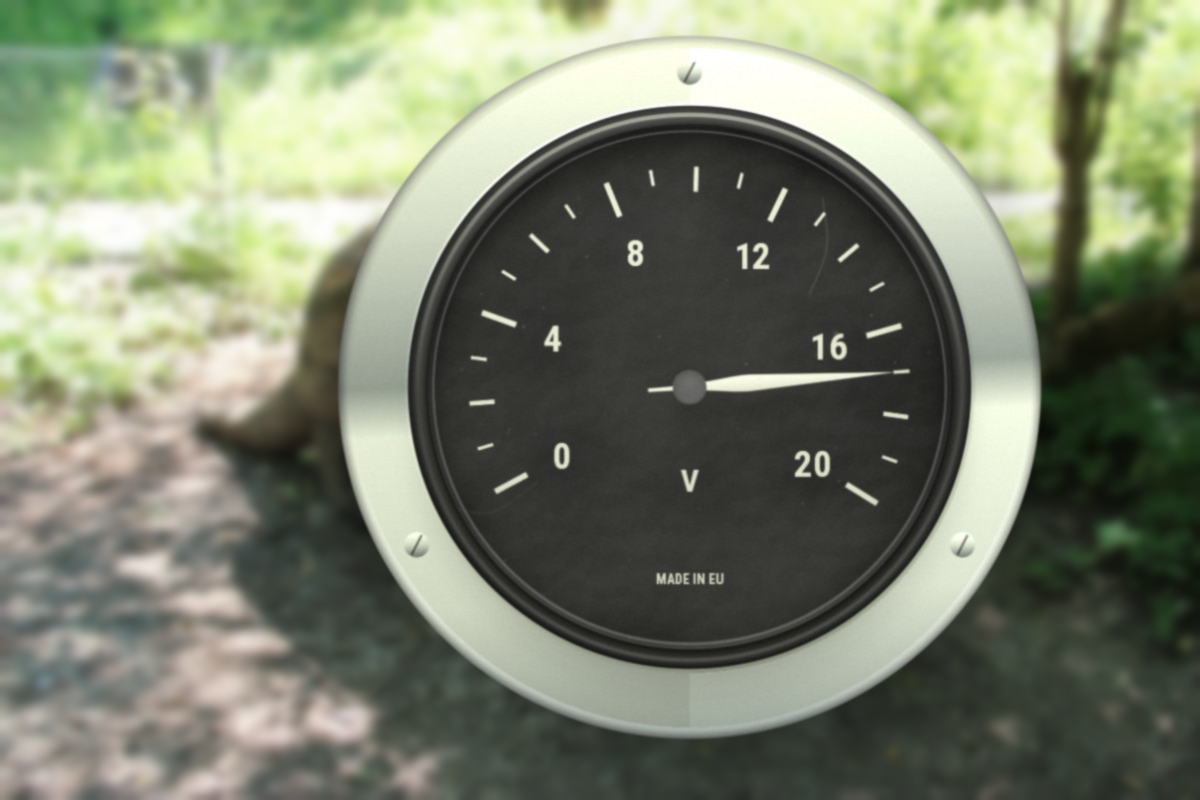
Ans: 17 V
